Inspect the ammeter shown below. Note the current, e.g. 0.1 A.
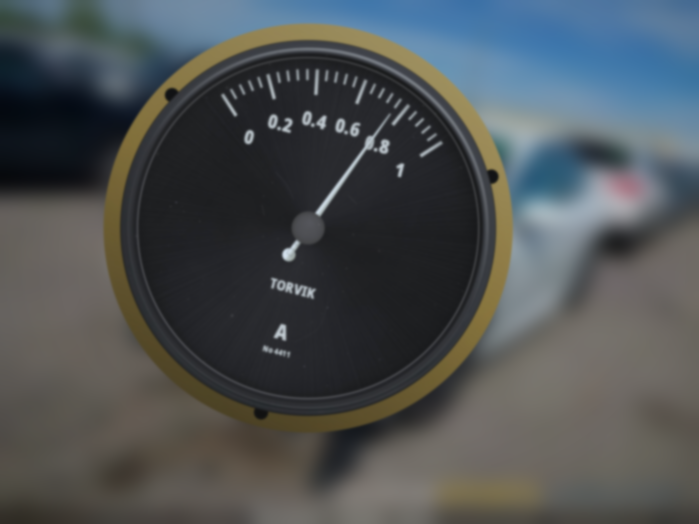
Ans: 0.76 A
